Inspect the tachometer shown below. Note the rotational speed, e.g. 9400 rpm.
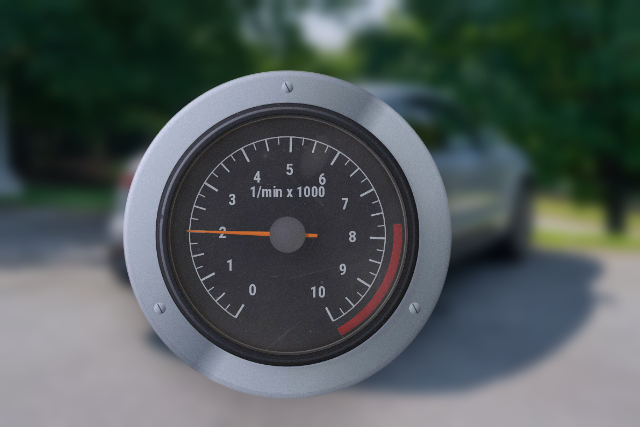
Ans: 2000 rpm
